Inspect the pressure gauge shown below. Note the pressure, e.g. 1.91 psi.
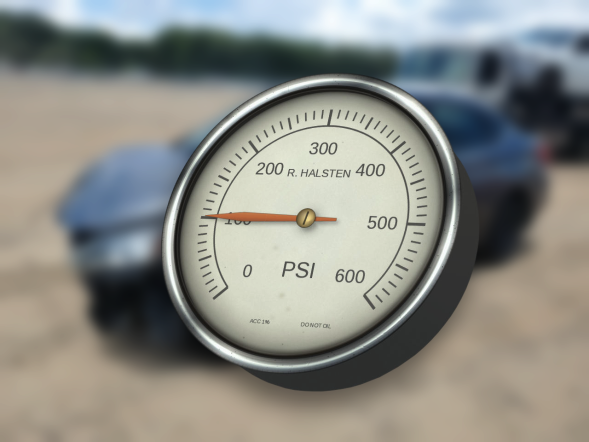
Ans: 100 psi
